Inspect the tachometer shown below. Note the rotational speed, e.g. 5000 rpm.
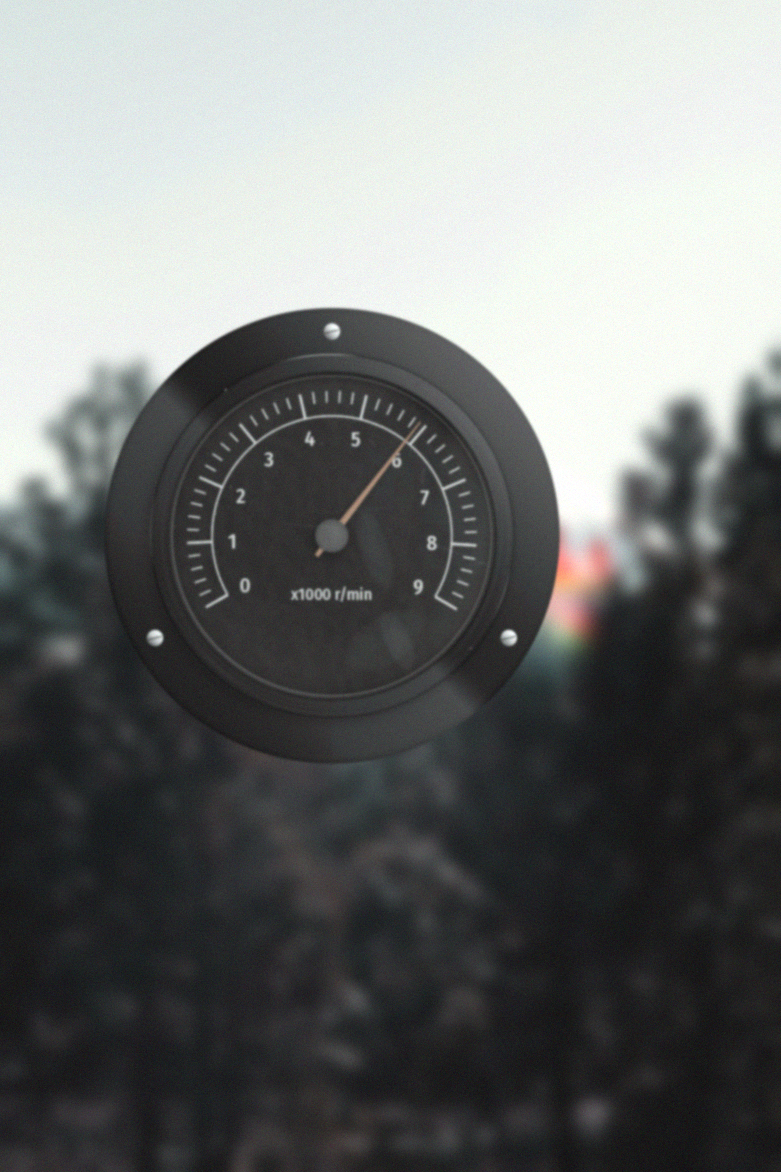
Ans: 5900 rpm
